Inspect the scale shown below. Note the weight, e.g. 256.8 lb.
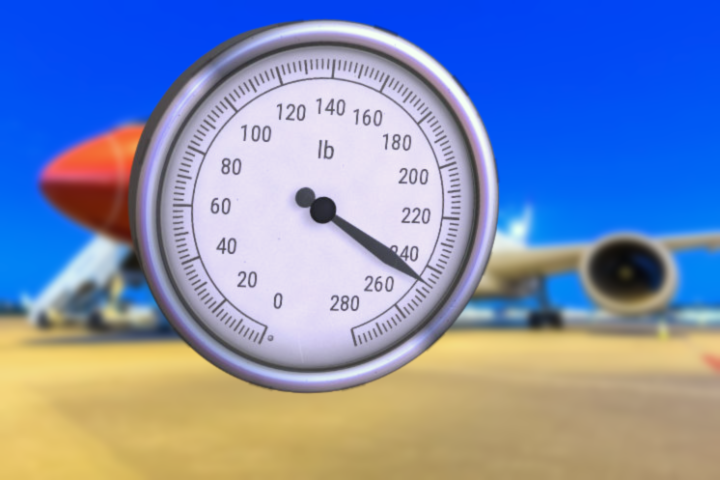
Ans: 246 lb
